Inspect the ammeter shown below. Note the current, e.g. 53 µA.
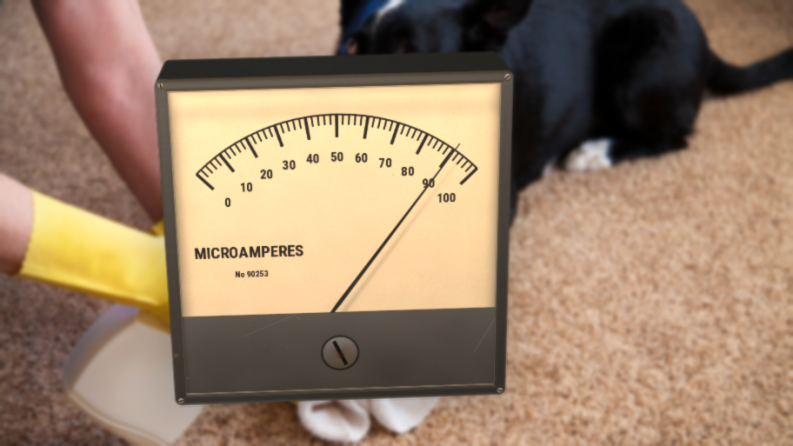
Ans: 90 µA
